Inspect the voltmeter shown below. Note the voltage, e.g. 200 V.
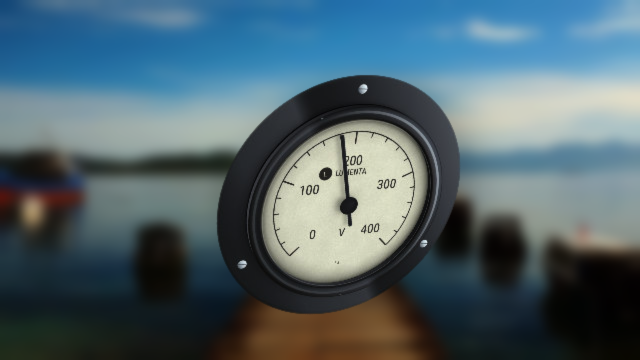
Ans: 180 V
